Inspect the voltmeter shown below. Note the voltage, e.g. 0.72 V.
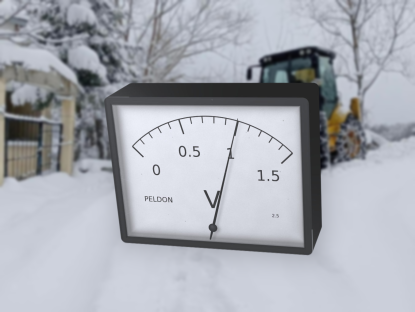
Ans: 1 V
